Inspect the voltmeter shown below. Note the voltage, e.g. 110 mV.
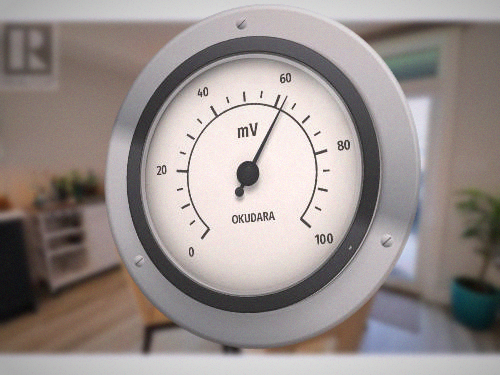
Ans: 62.5 mV
